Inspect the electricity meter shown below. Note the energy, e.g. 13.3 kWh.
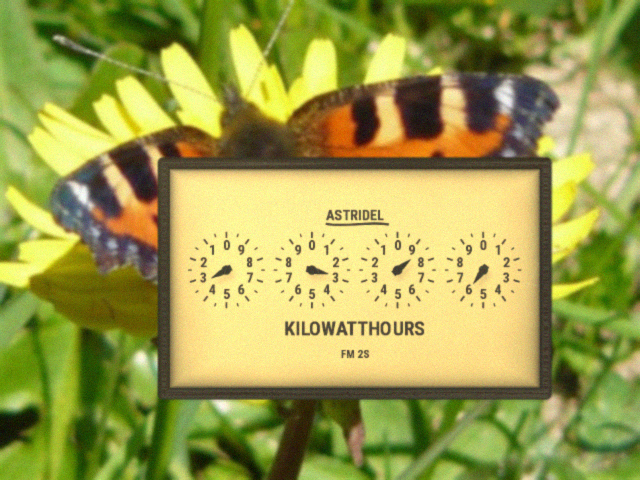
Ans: 3286 kWh
